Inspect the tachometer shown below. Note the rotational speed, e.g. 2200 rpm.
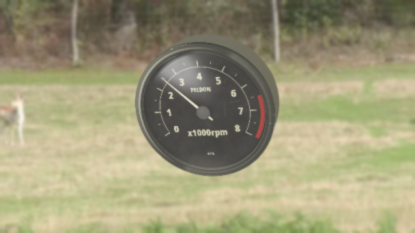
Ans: 2500 rpm
